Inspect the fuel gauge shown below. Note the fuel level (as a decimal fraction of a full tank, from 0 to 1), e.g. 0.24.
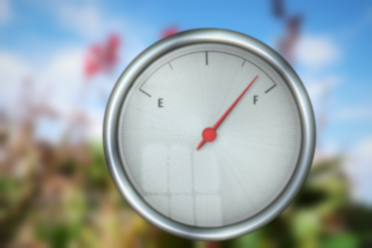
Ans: 0.875
